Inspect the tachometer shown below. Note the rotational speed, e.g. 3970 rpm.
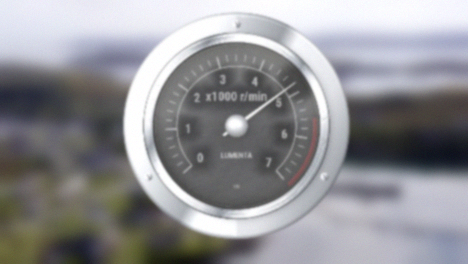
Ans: 4800 rpm
